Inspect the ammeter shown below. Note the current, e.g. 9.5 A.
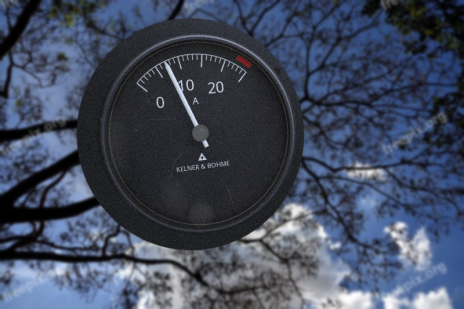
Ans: 7 A
